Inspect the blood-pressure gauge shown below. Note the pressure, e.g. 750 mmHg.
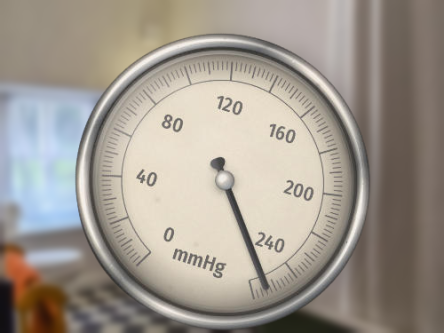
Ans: 254 mmHg
